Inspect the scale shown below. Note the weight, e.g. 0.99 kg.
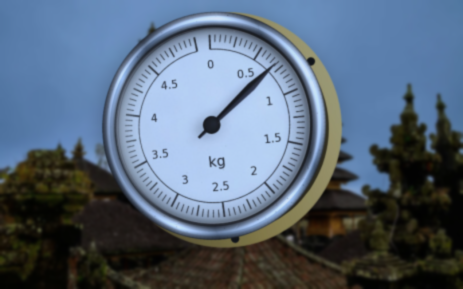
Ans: 0.7 kg
